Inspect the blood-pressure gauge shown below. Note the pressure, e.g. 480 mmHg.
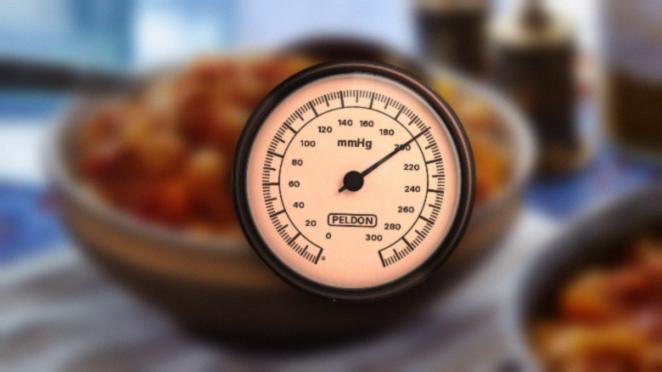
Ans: 200 mmHg
